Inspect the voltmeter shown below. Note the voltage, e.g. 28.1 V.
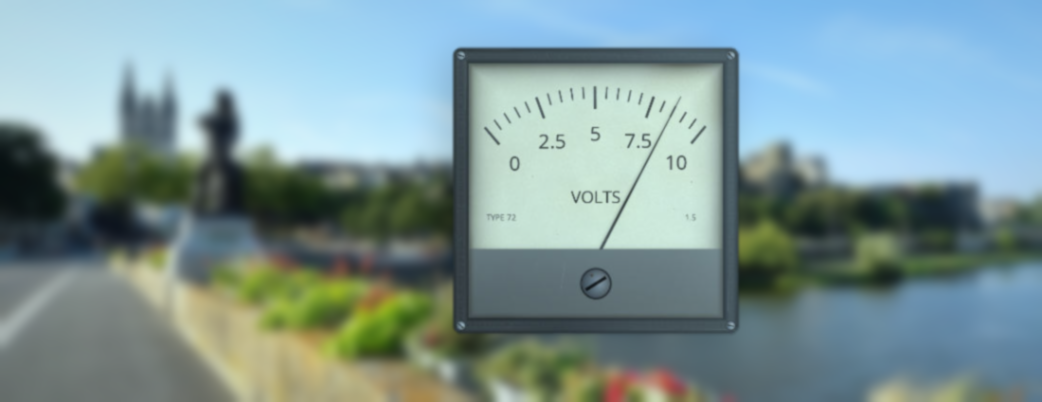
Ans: 8.5 V
